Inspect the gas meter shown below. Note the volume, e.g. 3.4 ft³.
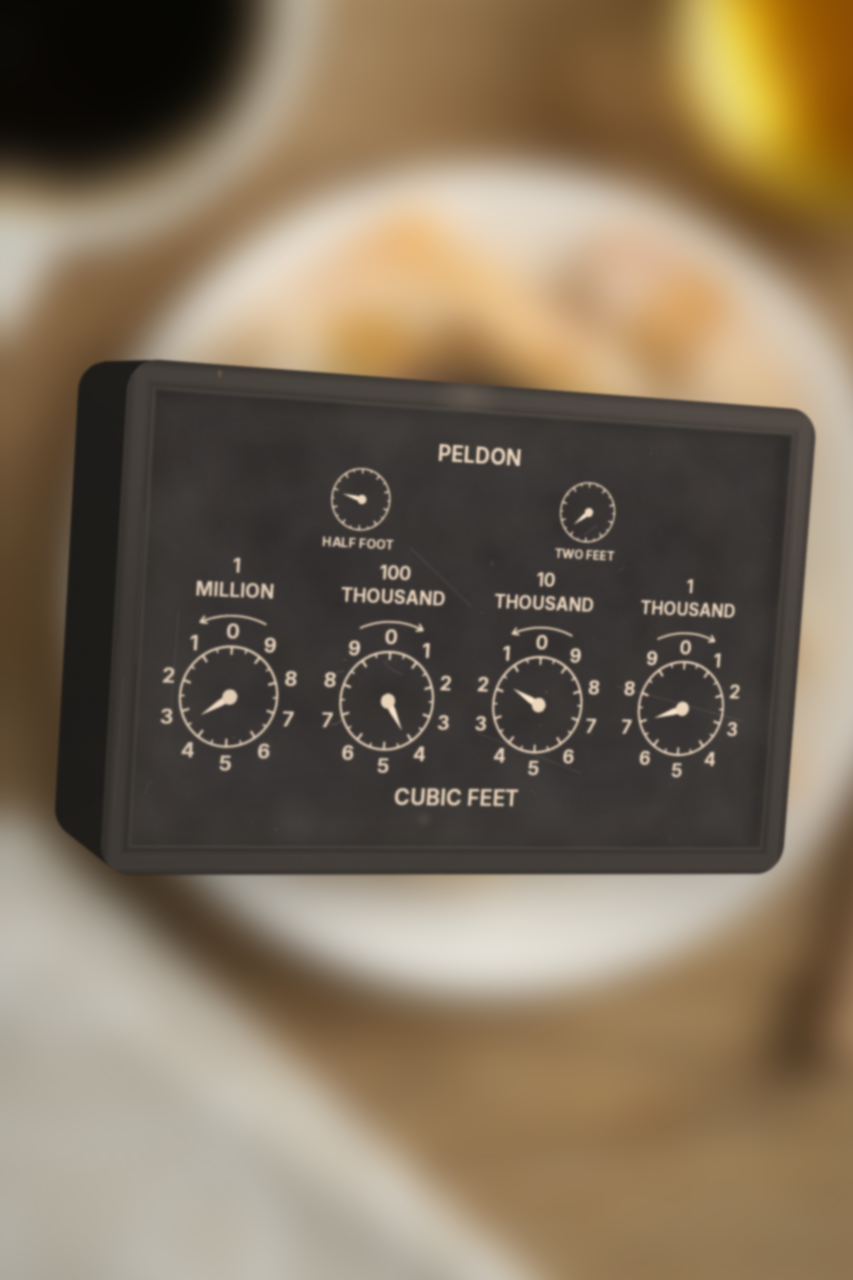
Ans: 341700 ft³
